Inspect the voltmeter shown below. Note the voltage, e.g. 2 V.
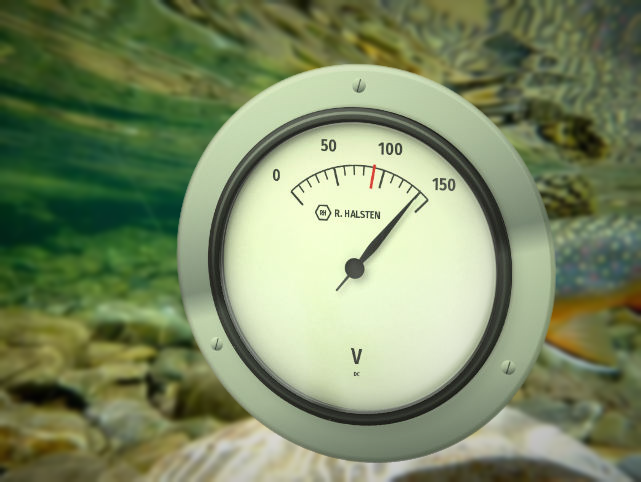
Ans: 140 V
